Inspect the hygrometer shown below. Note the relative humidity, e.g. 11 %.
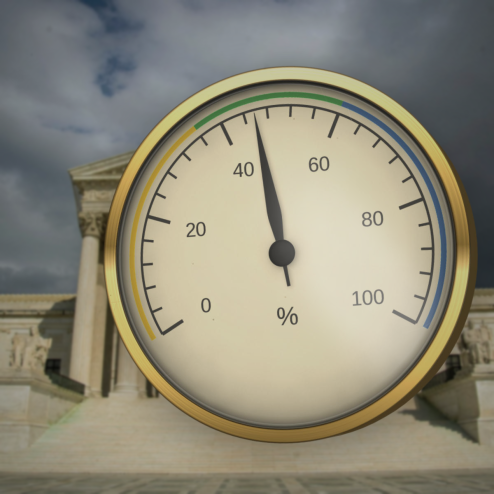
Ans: 46 %
